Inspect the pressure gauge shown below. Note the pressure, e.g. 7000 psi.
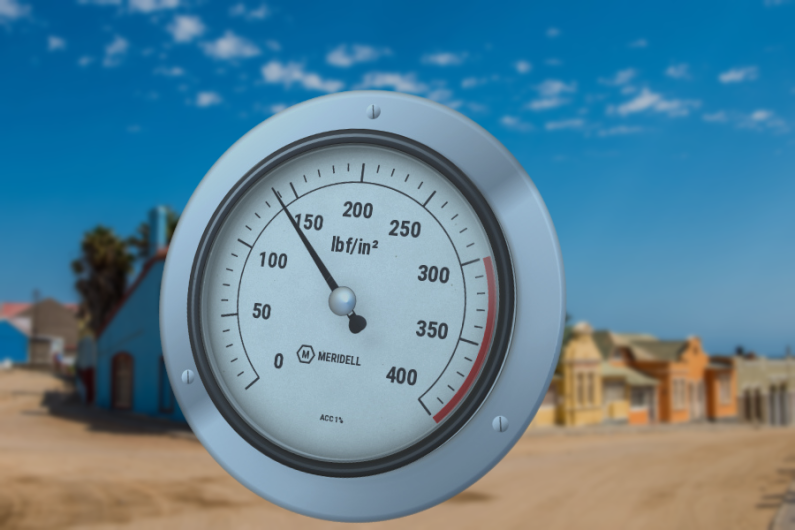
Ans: 140 psi
